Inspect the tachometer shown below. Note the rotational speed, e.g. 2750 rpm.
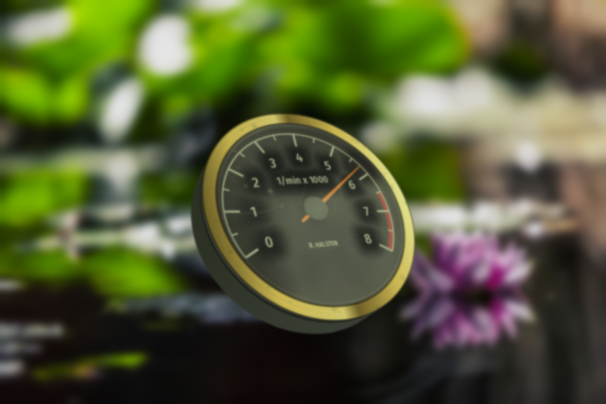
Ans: 5750 rpm
